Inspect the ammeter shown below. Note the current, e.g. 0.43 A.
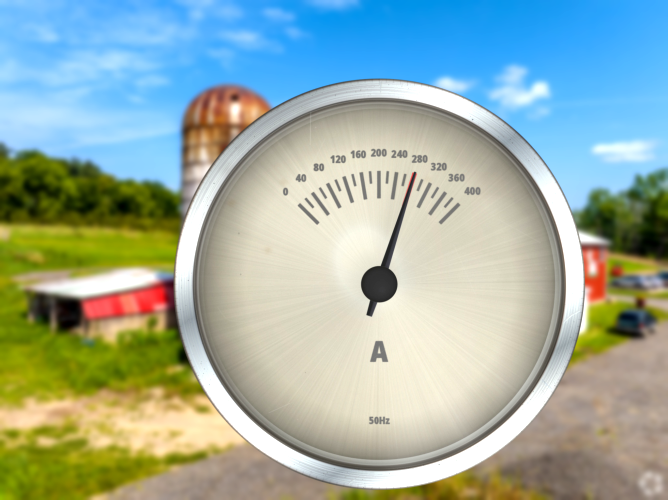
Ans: 280 A
